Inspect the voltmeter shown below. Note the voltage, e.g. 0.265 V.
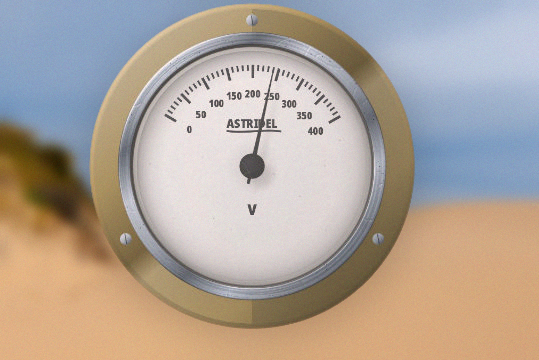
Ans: 240 V
